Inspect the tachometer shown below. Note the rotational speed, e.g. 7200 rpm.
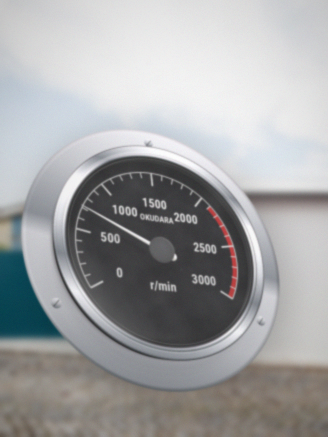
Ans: 700 rpm
